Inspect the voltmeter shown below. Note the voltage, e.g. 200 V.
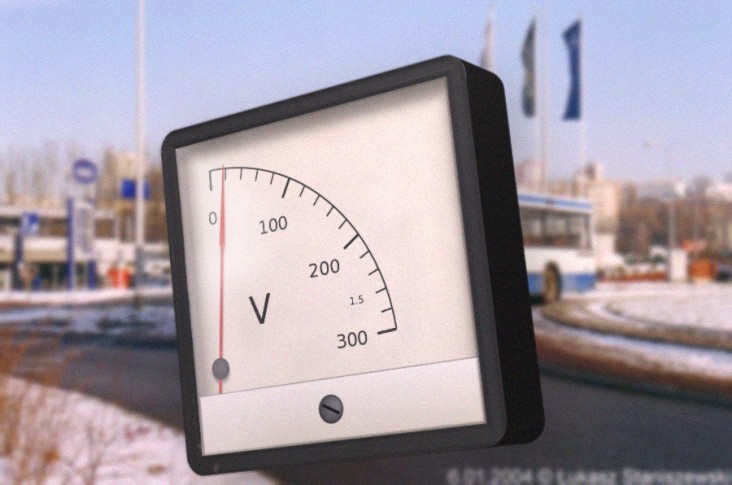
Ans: 20 V
